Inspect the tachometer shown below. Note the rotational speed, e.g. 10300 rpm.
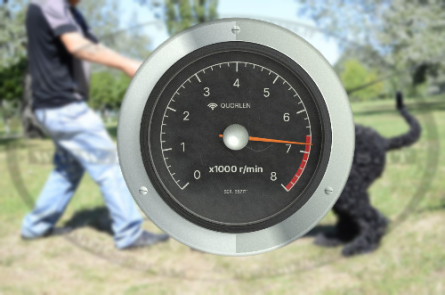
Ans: 6800 rpm
